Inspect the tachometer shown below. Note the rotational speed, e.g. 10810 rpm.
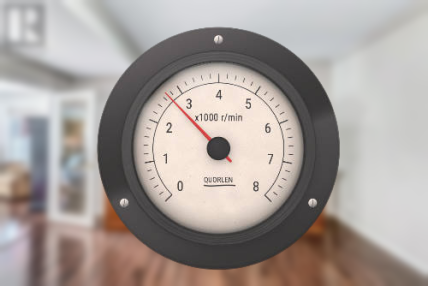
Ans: 2700 rpm
